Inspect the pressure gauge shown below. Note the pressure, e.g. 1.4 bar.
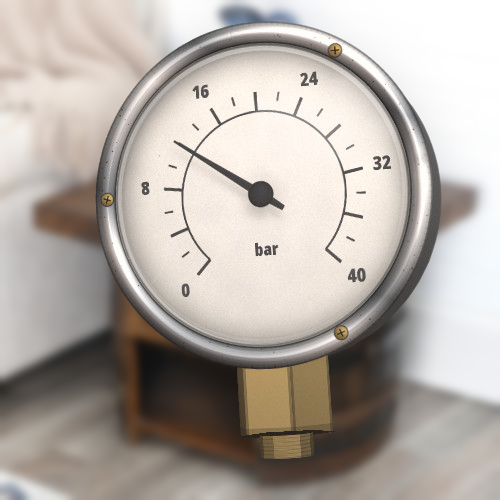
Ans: 12 bar
